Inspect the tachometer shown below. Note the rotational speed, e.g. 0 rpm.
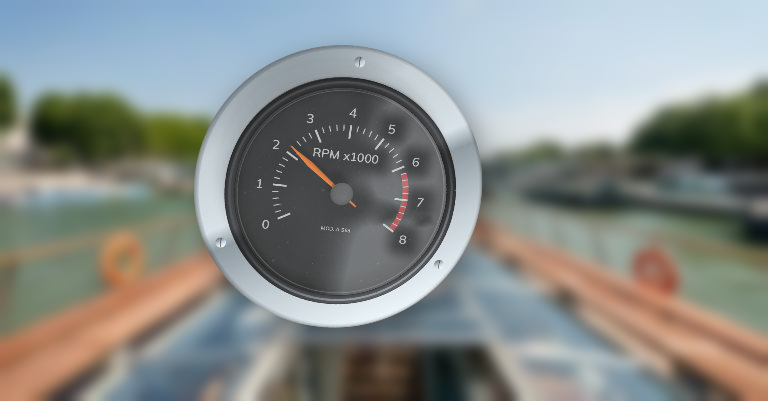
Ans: 2200 rpm
